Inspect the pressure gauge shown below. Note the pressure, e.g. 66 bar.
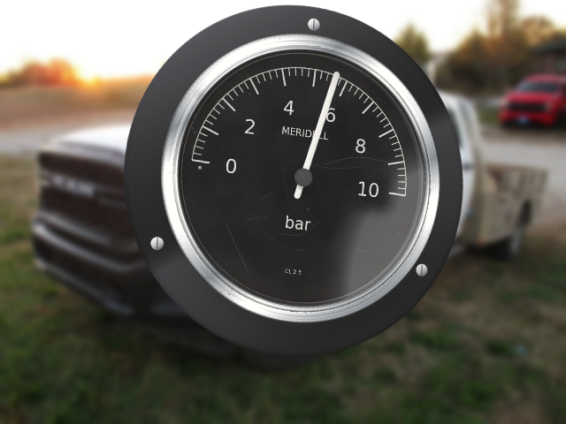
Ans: 5.6 bar
